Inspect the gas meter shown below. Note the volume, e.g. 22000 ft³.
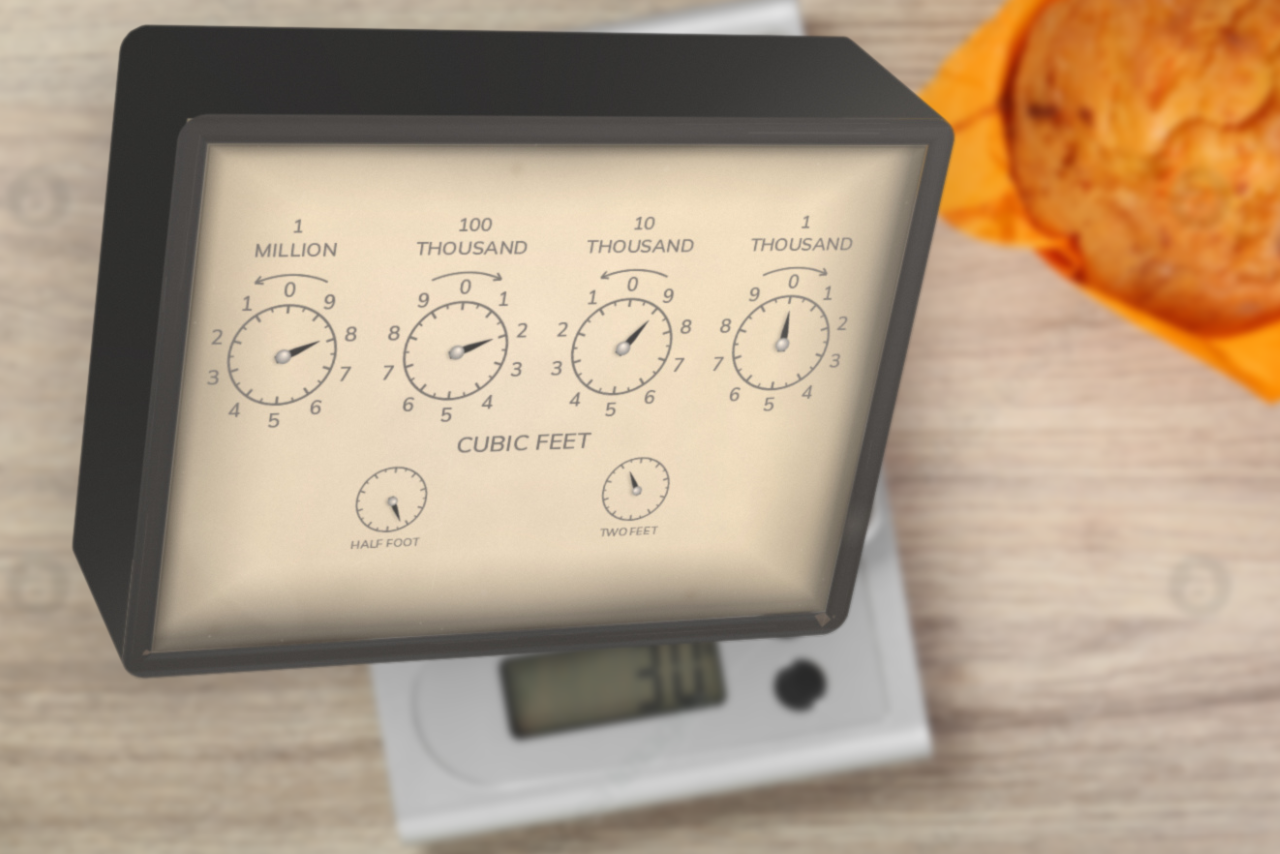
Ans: 819000 ft³
